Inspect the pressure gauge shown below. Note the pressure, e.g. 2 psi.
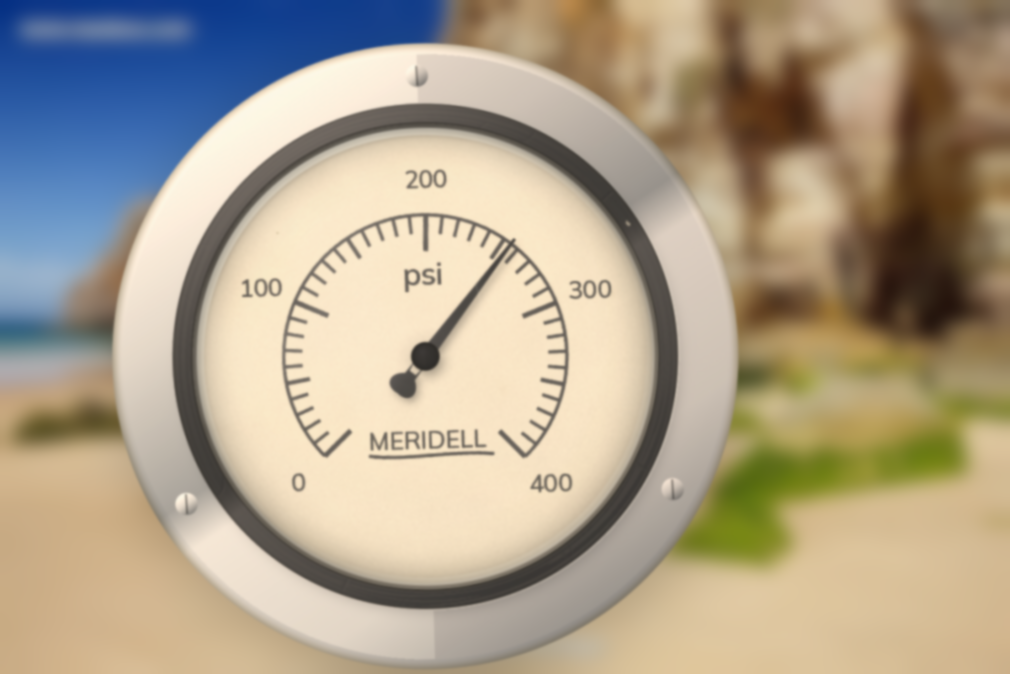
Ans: 255 psi
